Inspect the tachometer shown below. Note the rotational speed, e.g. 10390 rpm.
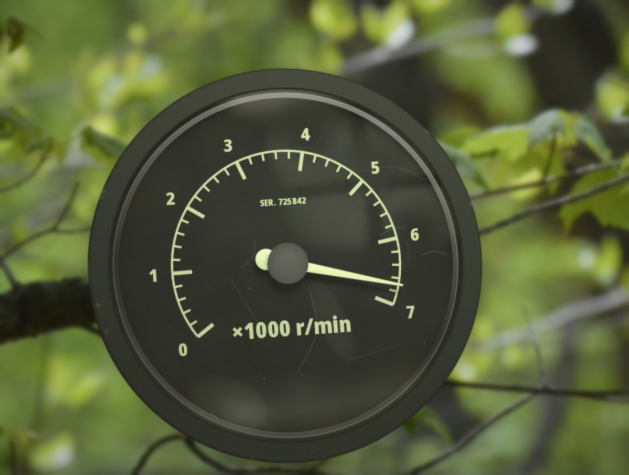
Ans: 6700 rpm
